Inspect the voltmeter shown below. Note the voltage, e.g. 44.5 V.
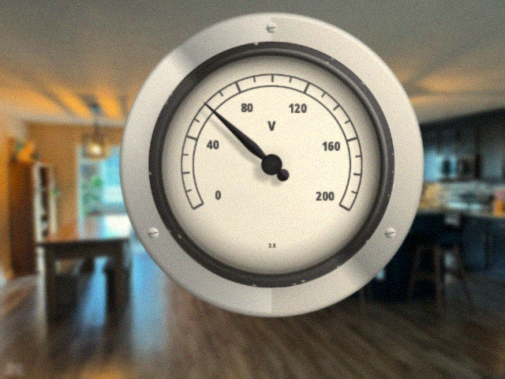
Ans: 60 V
